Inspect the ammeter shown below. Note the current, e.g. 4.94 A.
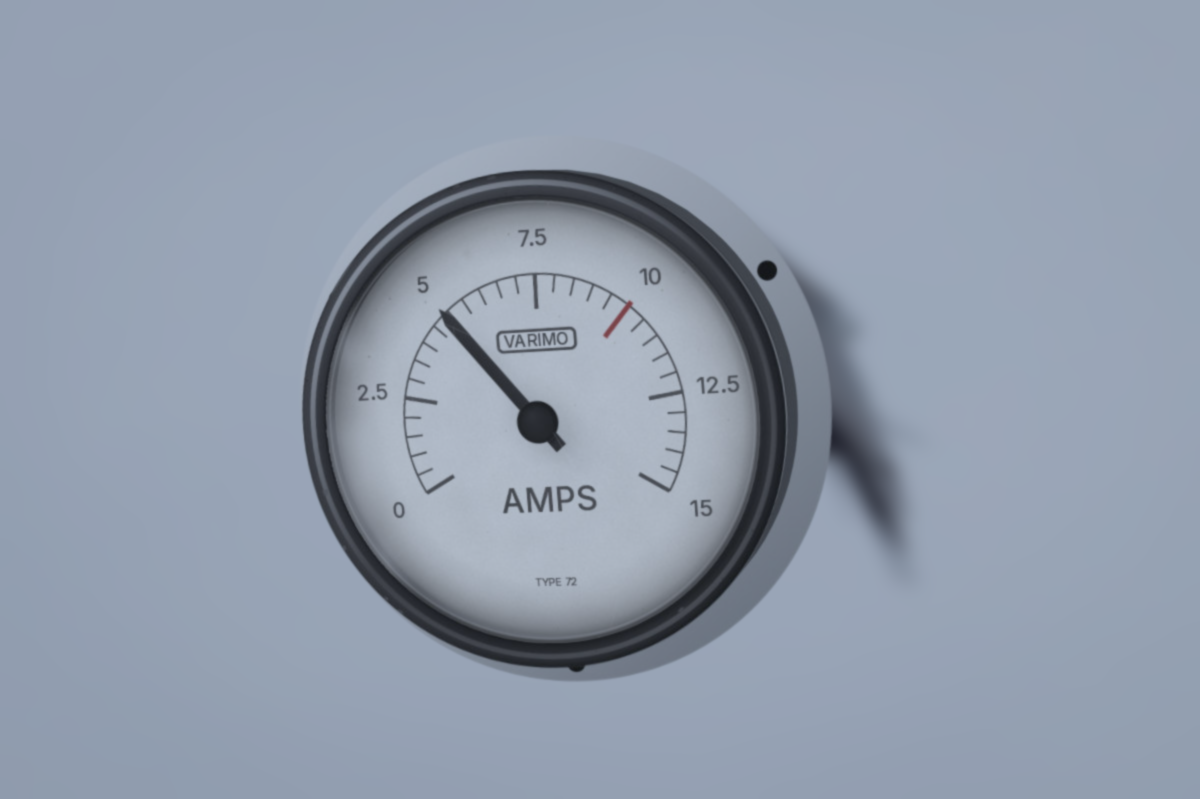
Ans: 5 A
